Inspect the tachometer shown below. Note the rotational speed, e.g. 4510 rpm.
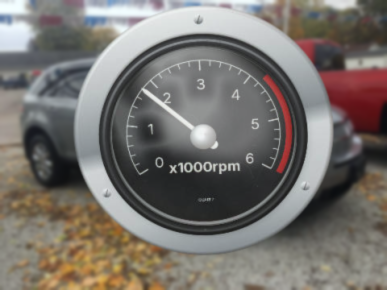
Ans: 1800 rpm
